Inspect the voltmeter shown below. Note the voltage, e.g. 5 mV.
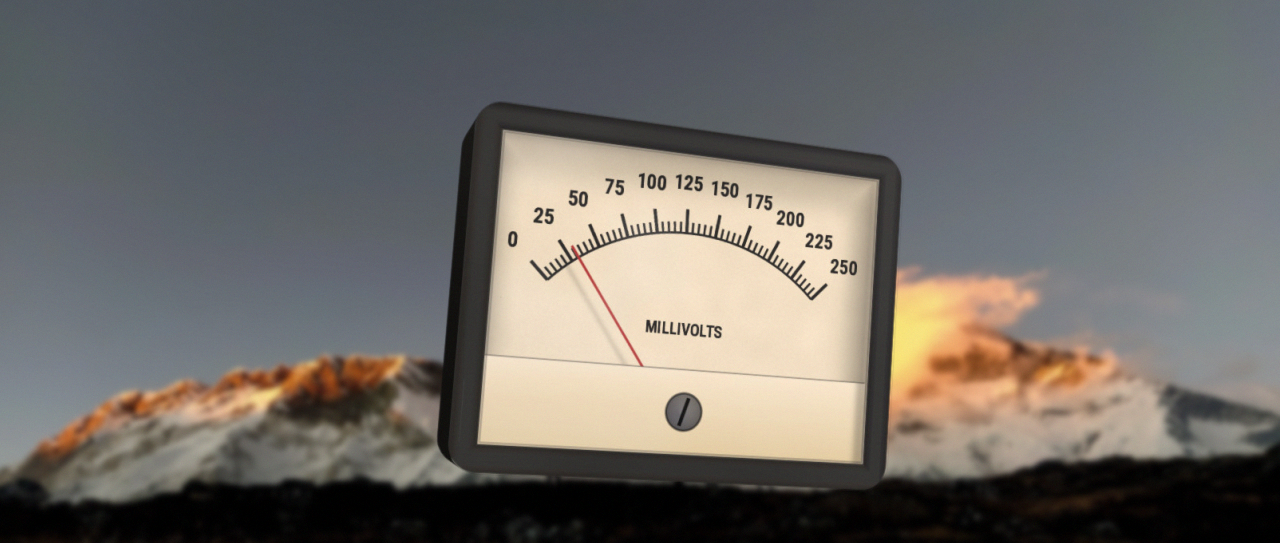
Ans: 30 mV
